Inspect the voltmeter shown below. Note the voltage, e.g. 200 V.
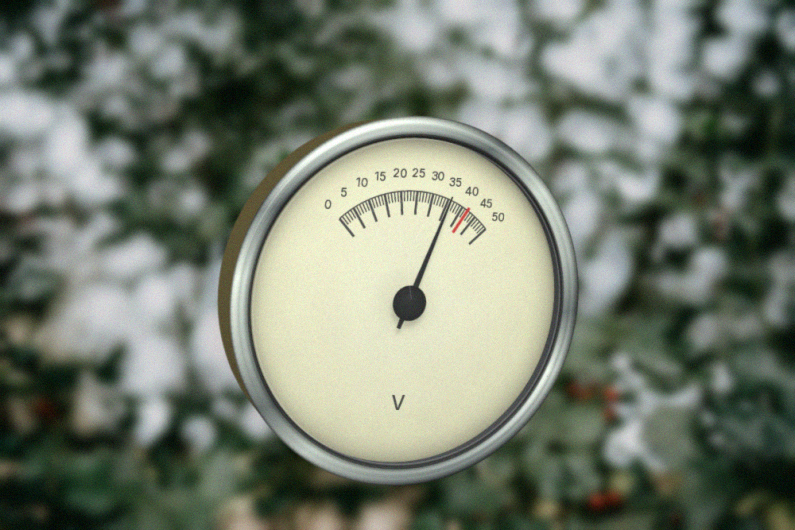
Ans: 35 V
